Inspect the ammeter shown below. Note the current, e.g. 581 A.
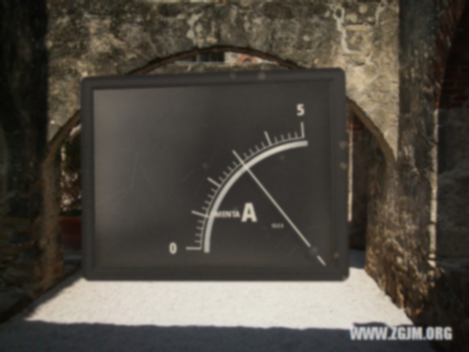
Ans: 3 A
